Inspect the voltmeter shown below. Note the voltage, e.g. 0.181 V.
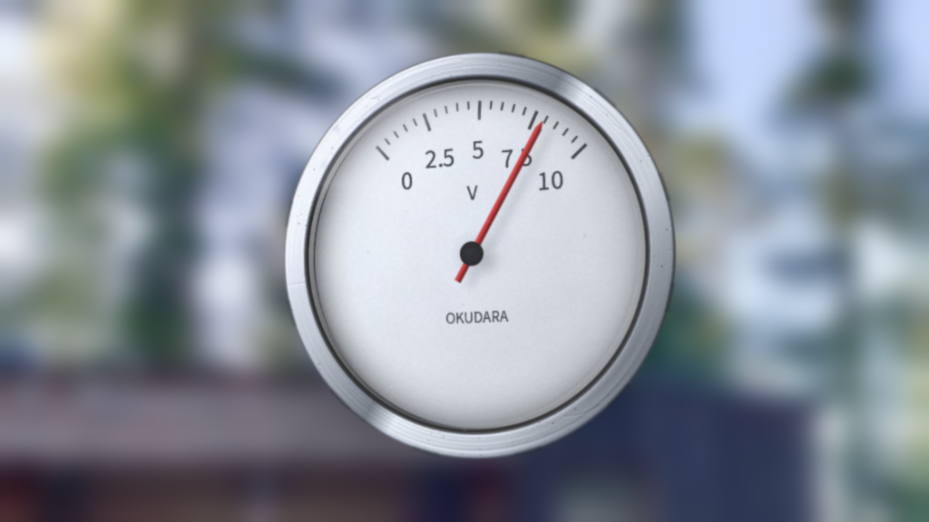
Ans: 8 V
